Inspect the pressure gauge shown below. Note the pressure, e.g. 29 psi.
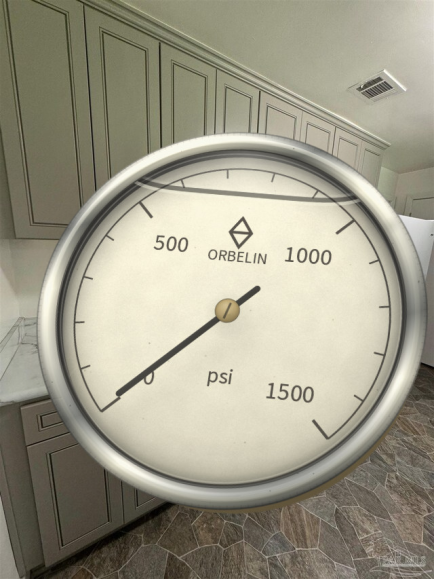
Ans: 0 psi
